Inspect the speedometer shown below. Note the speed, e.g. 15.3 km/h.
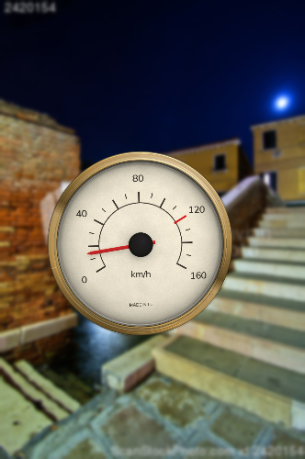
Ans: 15 km/h
